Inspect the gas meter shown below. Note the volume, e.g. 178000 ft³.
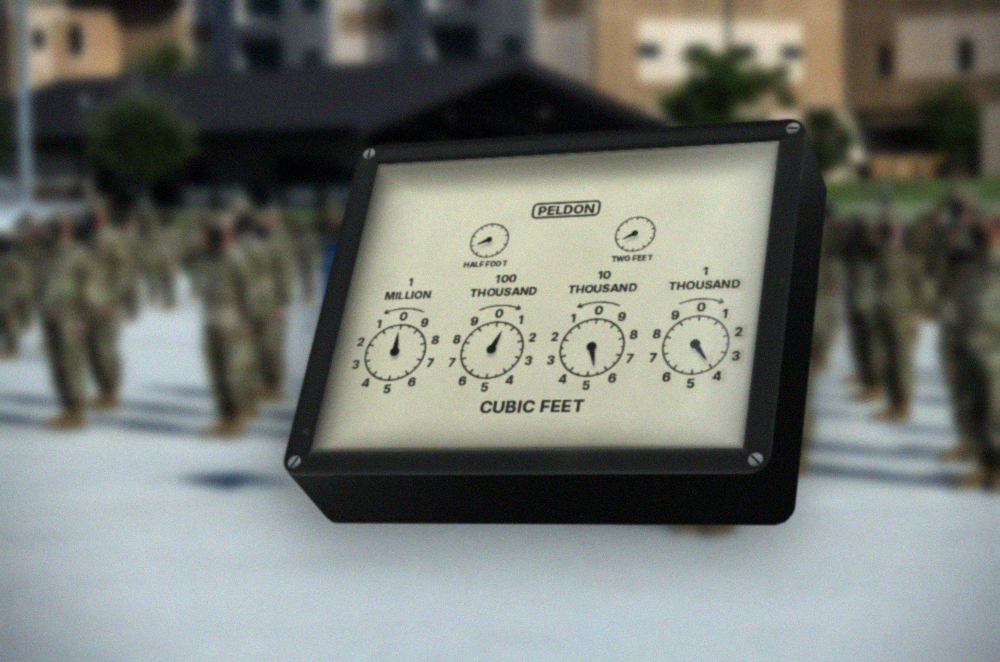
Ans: 5400 ft³
